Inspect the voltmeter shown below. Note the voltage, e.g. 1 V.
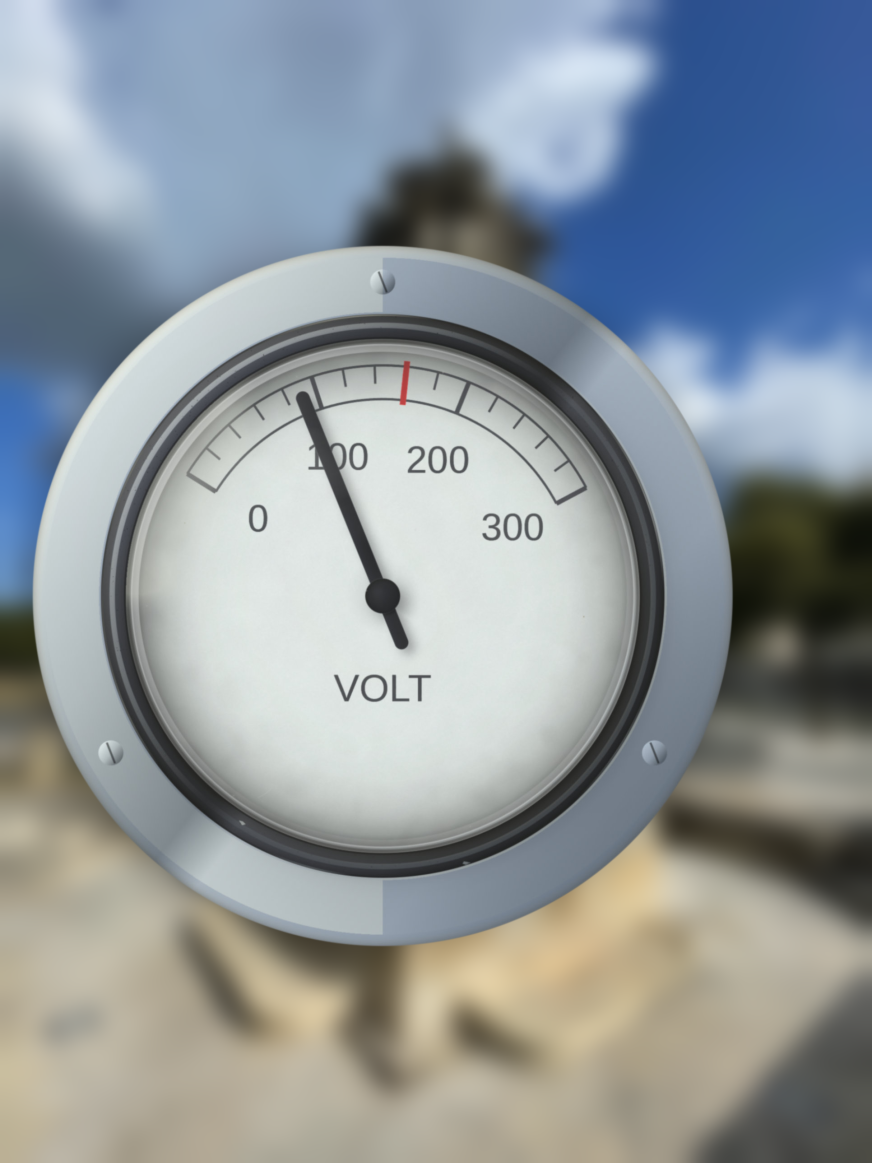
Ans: 90 V
